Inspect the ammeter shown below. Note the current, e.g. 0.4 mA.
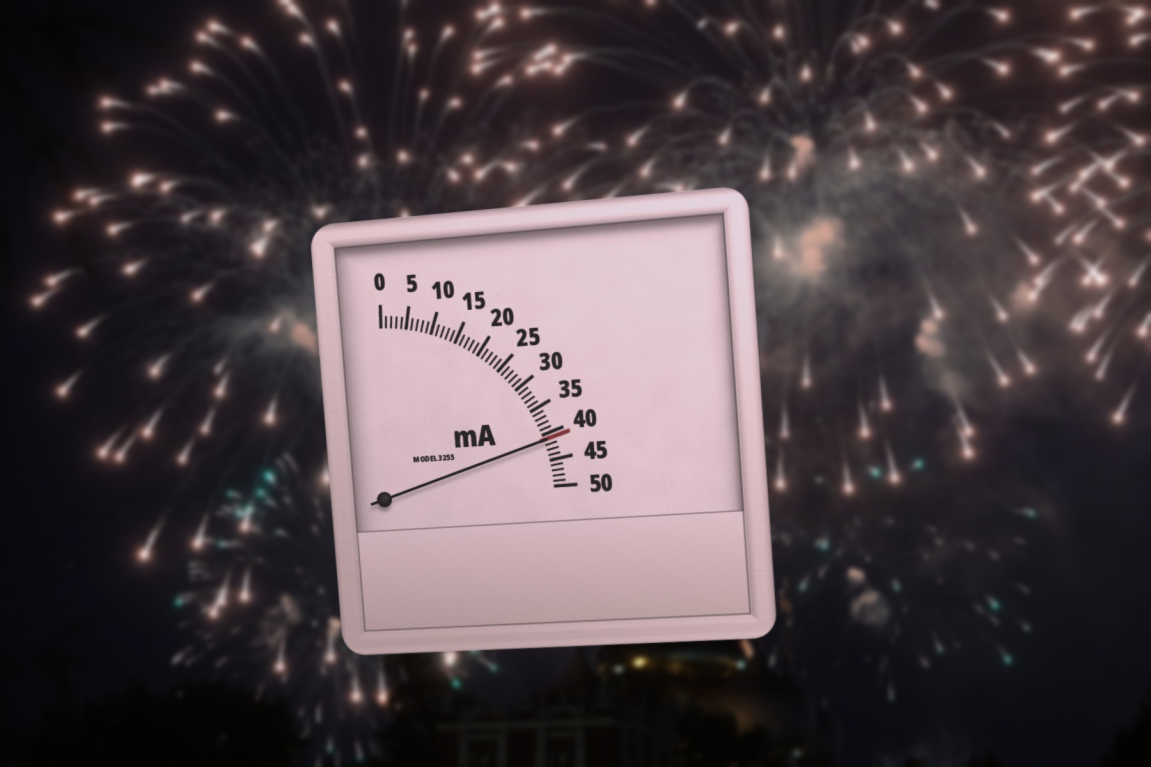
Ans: 41 mA
